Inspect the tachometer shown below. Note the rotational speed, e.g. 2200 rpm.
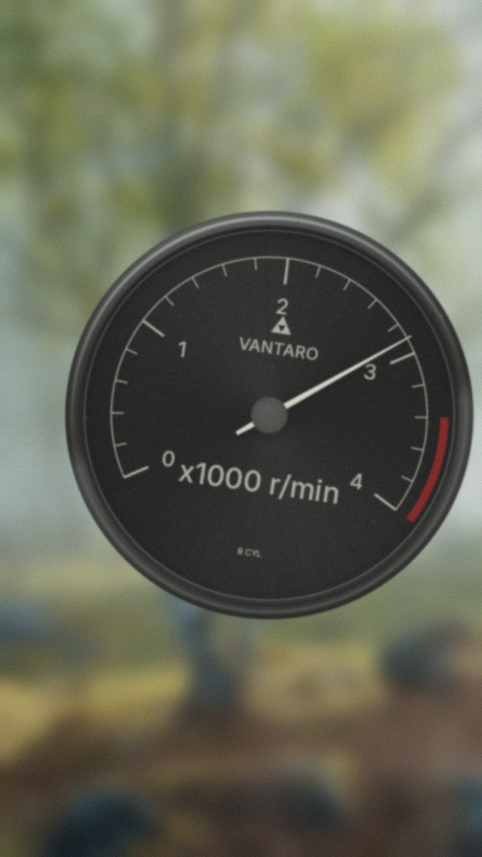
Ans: 2900 rpm
